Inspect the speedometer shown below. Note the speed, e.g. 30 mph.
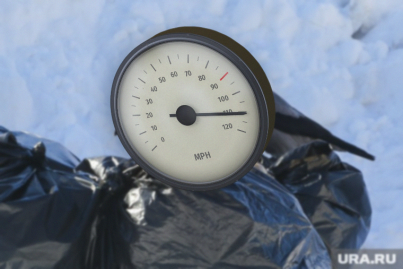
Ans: 110 mph
